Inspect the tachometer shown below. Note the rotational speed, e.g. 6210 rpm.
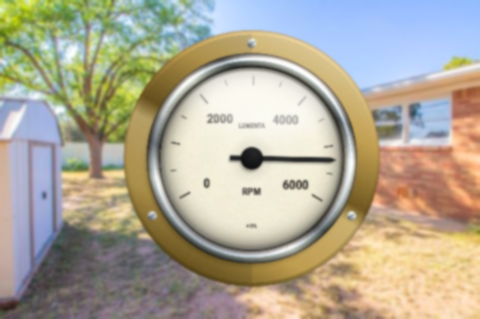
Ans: 5250 rpm
